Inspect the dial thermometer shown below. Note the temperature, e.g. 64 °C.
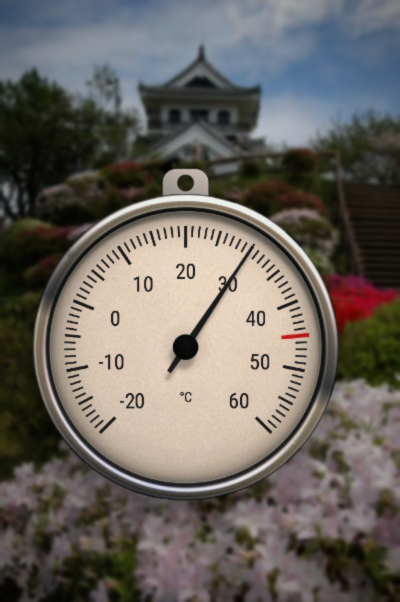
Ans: 30 °C
